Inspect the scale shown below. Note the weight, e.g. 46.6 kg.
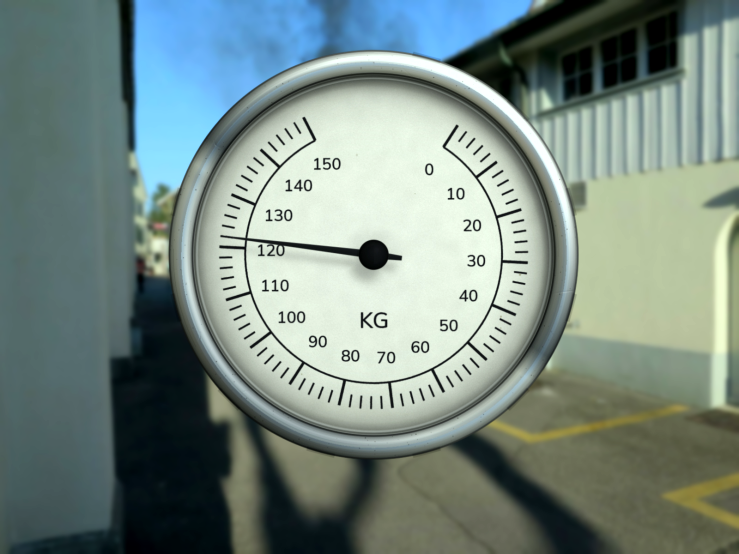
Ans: 122 kg
